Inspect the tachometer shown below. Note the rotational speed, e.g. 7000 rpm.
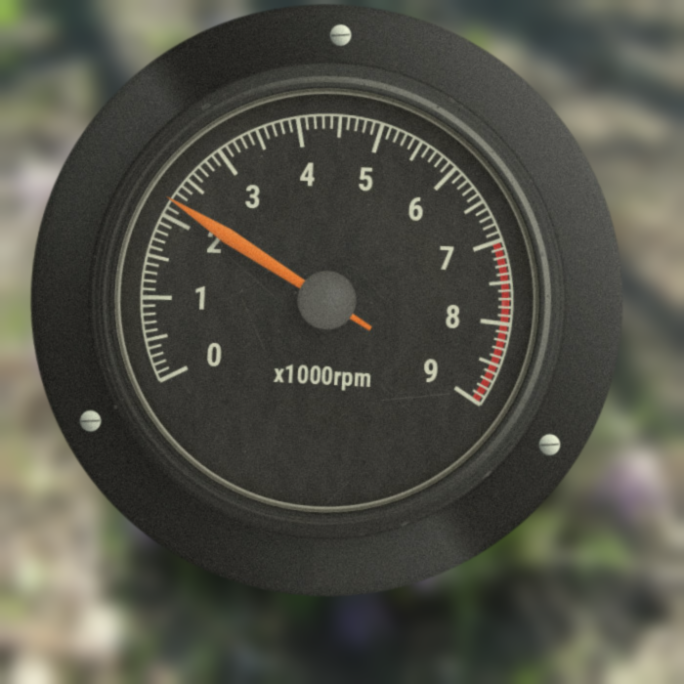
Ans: 2200 rpm
